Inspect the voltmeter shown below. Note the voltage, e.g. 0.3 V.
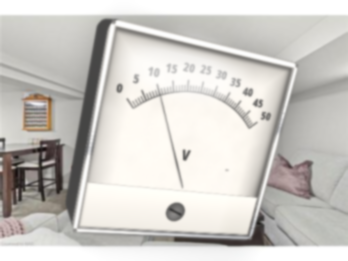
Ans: 10 V
